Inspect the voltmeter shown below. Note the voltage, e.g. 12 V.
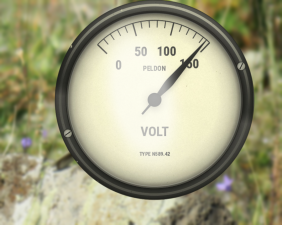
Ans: 145 V
